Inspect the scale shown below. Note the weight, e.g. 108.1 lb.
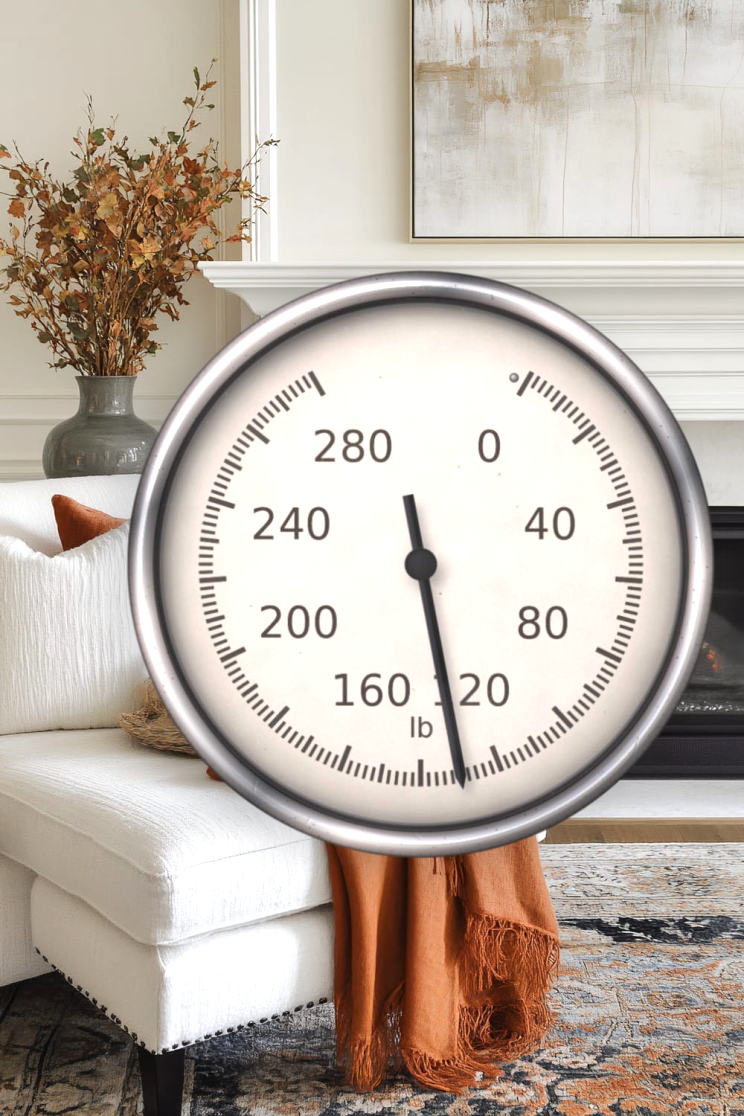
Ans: 130 lb
